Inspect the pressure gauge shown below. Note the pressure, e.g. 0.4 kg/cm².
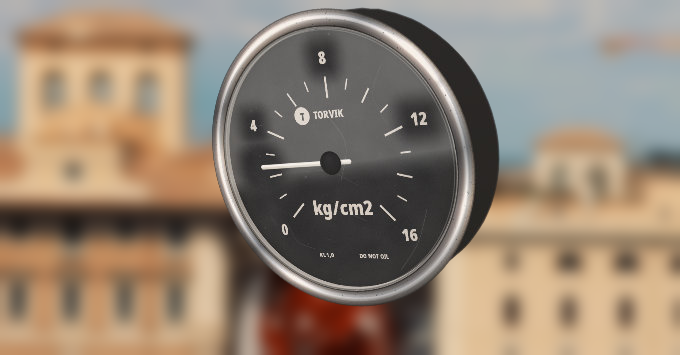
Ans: 2.5 kg/cm²
